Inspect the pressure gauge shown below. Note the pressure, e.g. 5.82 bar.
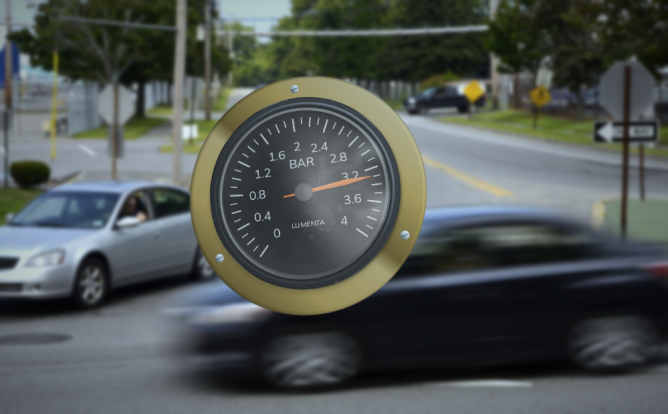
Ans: 3.3 bar
